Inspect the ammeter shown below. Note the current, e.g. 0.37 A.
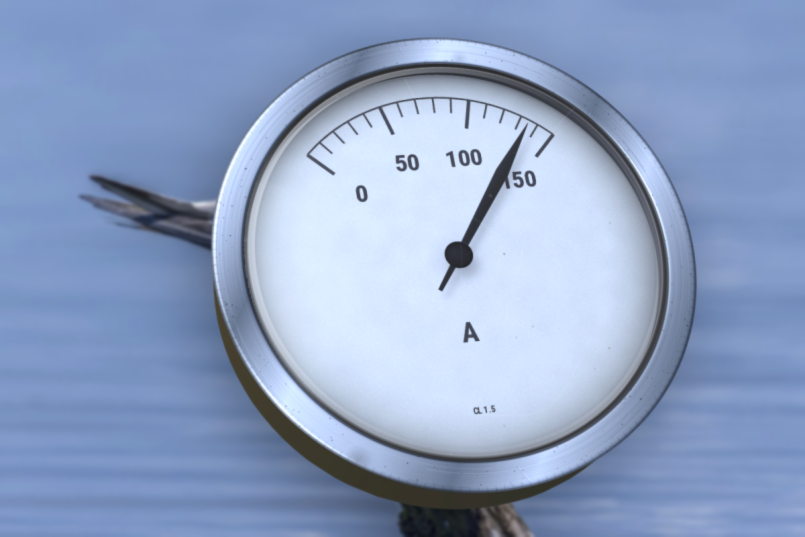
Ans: 135 A
